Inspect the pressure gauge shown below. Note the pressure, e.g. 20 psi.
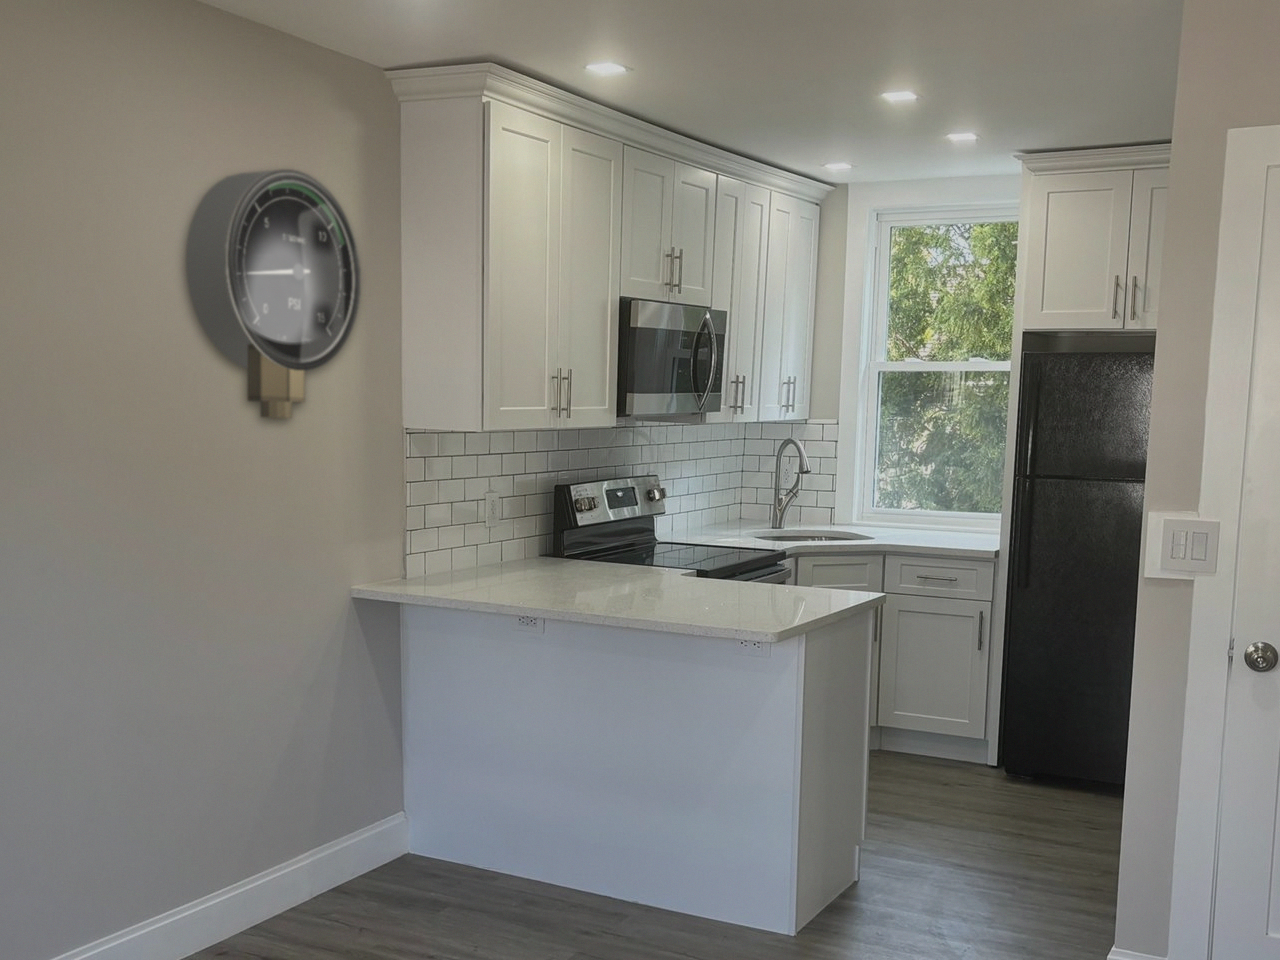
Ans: 2 psi
